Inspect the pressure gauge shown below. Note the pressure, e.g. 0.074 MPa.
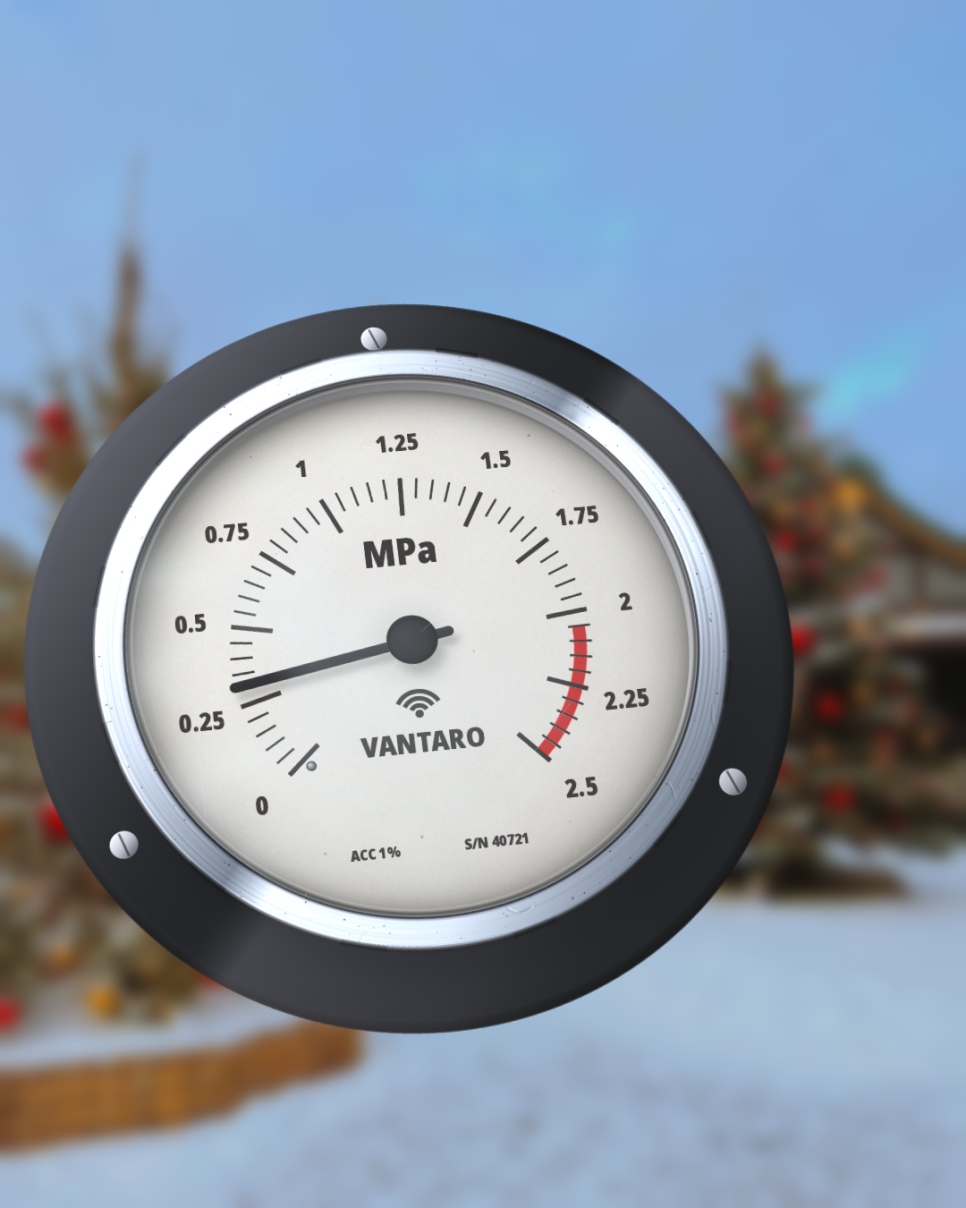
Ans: 0.3 MPa
